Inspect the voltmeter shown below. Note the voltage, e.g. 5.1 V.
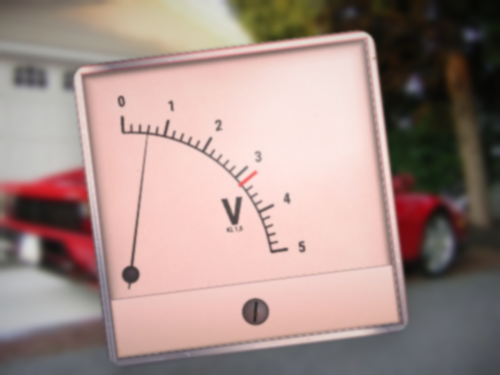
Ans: 0.6 V
